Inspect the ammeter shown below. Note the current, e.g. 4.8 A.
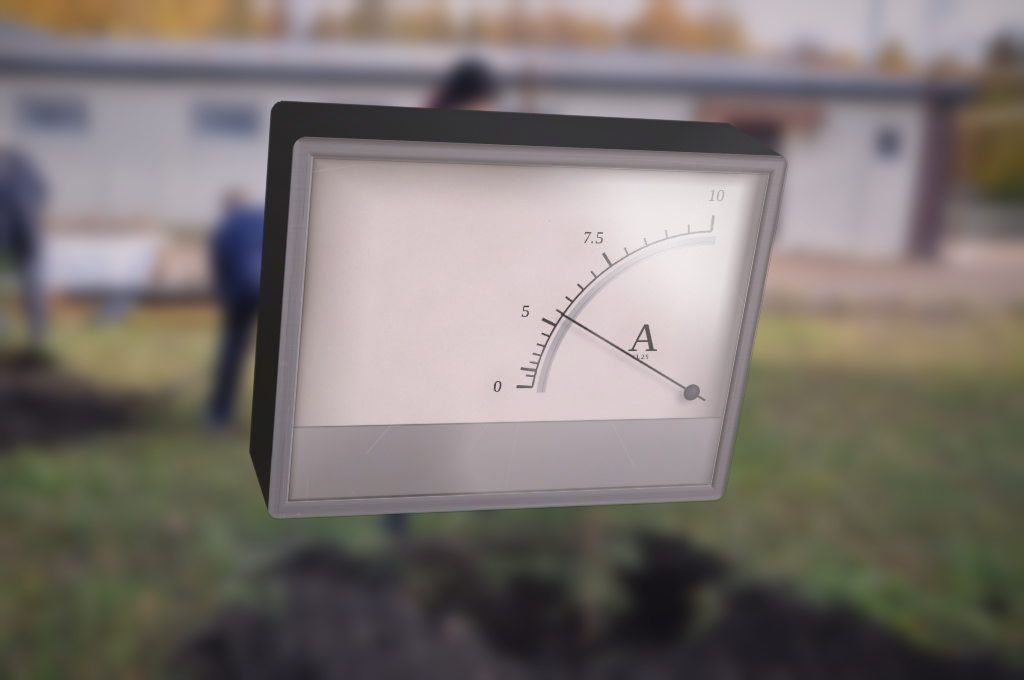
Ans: 5.5 A
